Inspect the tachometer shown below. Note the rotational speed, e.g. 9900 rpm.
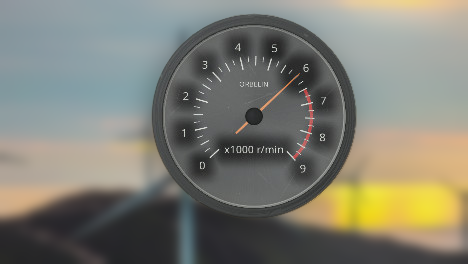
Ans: 6000 rpm
